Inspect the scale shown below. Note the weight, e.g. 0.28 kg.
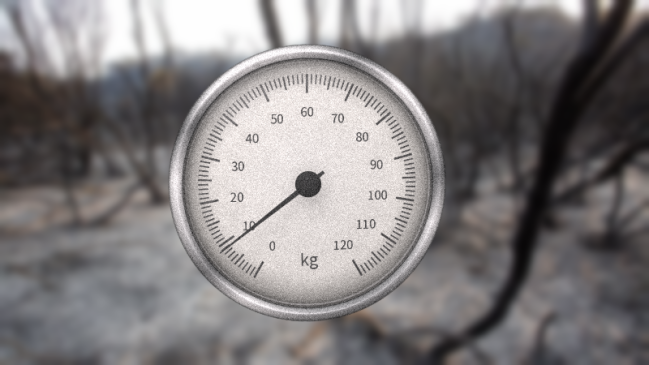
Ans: 9 kg
